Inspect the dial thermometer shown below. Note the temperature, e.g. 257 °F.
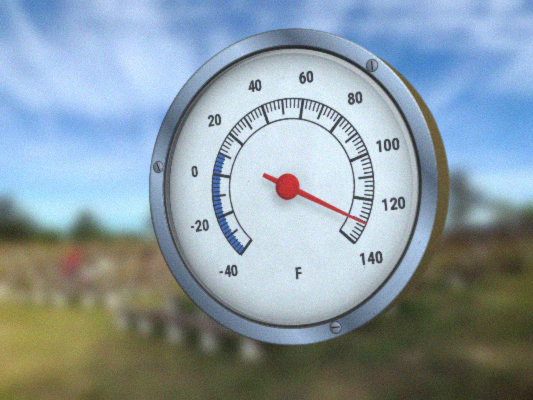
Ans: 130 °F
